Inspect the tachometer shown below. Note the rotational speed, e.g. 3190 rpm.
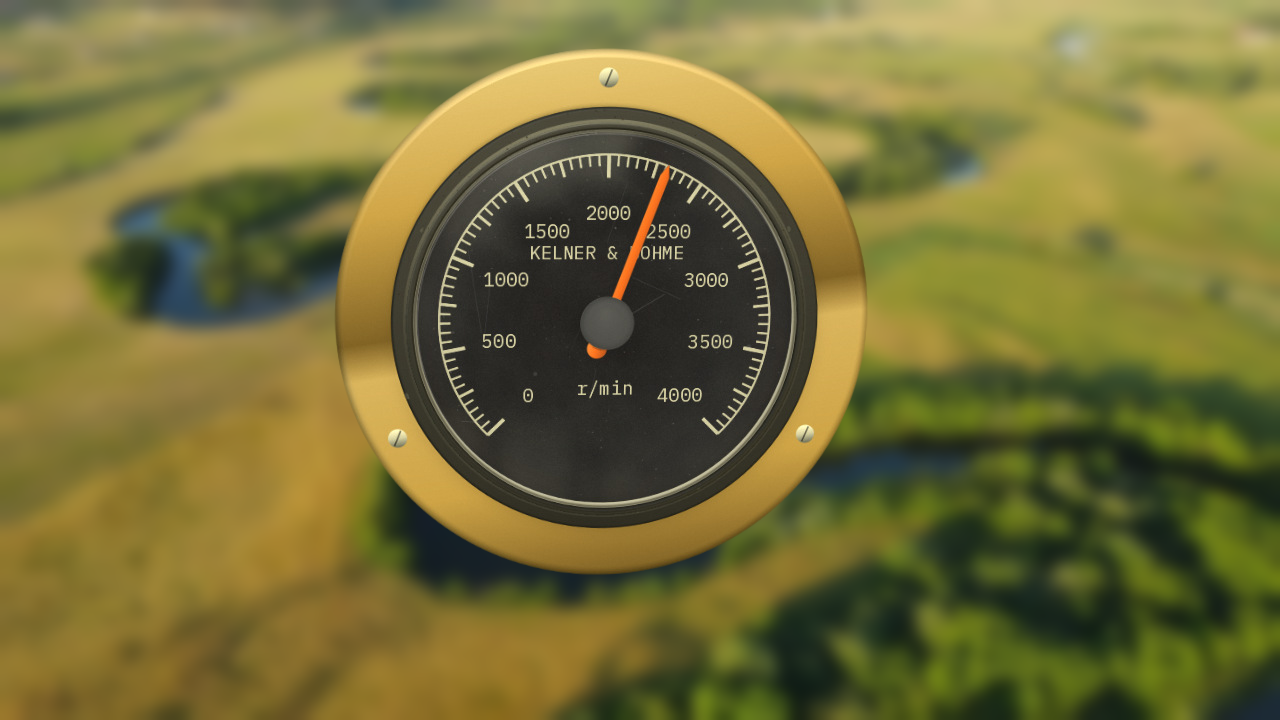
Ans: 2300 rpm
